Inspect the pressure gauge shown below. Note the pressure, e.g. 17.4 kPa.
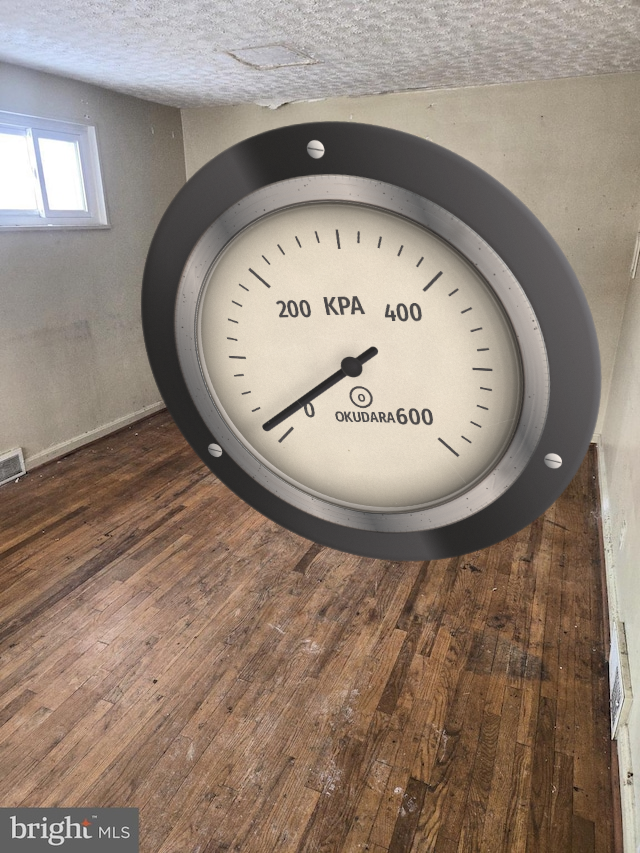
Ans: 20 kPa
